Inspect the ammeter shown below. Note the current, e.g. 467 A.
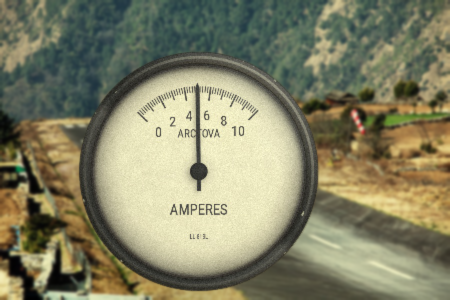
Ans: 5 A
